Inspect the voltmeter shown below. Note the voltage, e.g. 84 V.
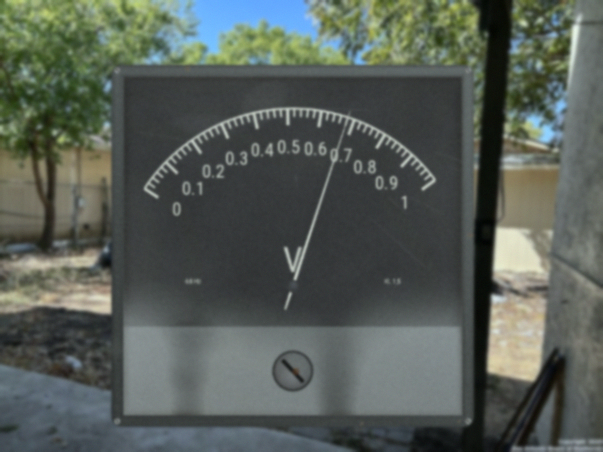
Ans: 0.68 V
